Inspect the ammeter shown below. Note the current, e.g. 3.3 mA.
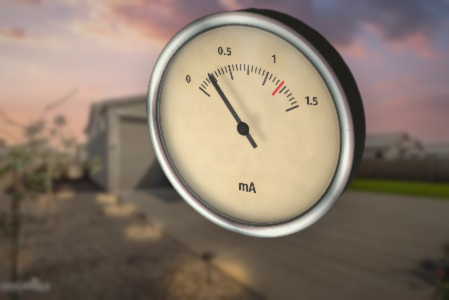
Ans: 0.25 mA
